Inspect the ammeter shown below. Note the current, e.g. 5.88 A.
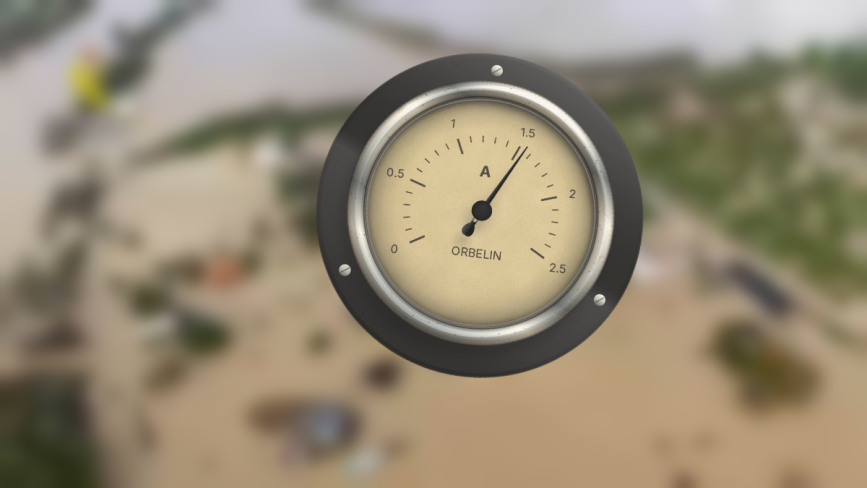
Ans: 1.55 A
